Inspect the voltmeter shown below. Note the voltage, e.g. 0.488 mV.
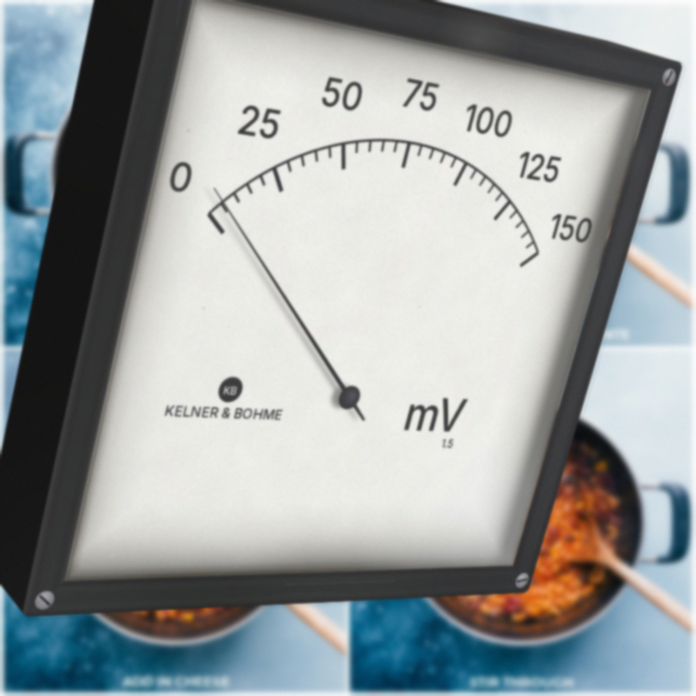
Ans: 5 mV
